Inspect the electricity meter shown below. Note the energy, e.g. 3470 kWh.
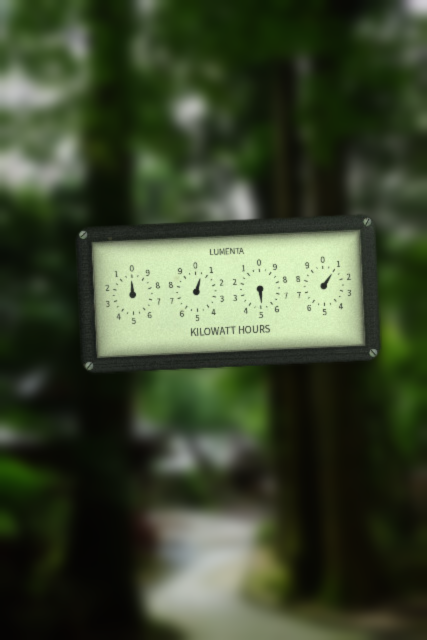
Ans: 51 kWh
